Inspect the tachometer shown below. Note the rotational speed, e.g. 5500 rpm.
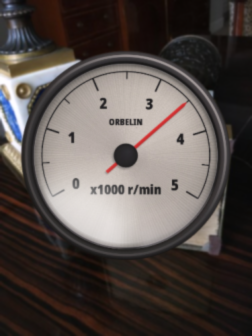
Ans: 3500 rpm
